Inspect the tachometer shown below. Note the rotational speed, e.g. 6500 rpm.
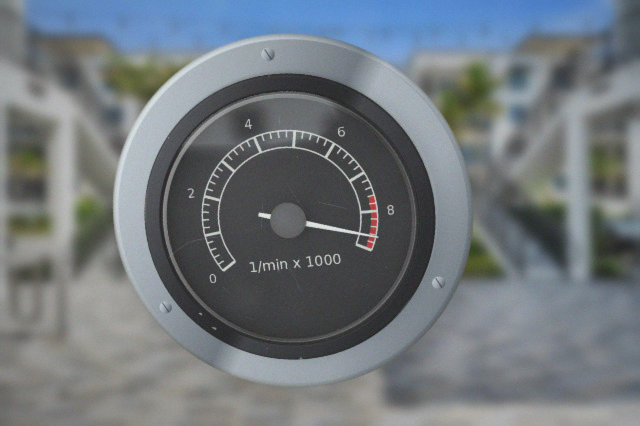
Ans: 8600 rpm
